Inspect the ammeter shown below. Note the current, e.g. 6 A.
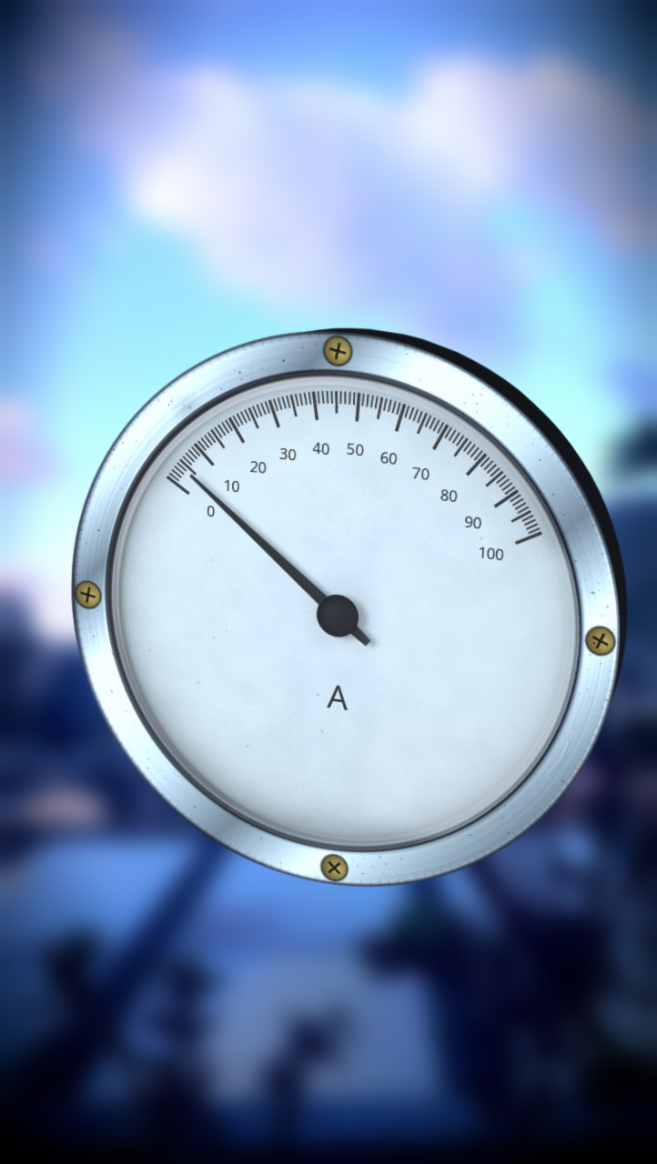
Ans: 5 A
